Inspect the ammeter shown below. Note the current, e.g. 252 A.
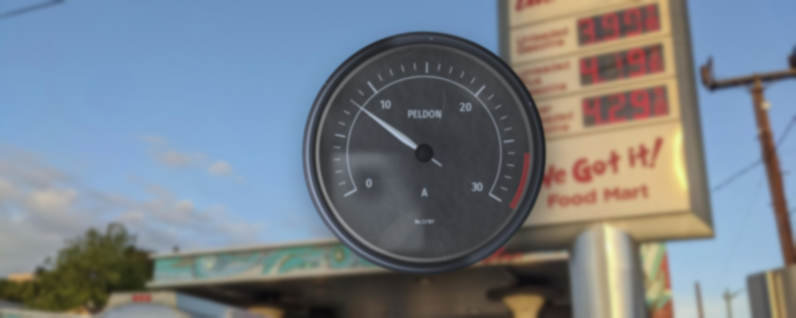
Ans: 8 A
